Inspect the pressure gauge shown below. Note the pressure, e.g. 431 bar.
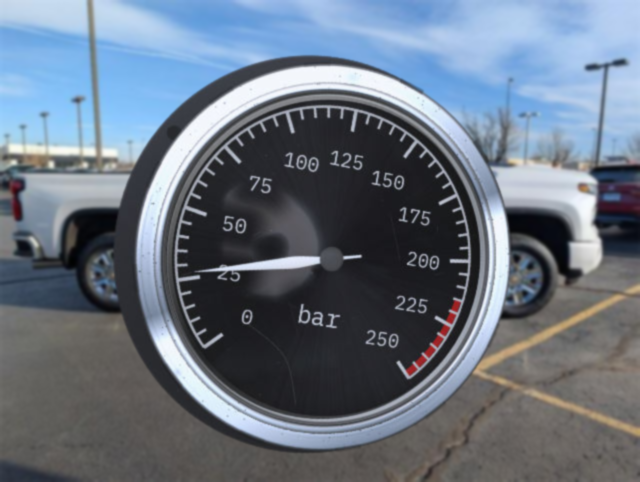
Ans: 27.5 bar
